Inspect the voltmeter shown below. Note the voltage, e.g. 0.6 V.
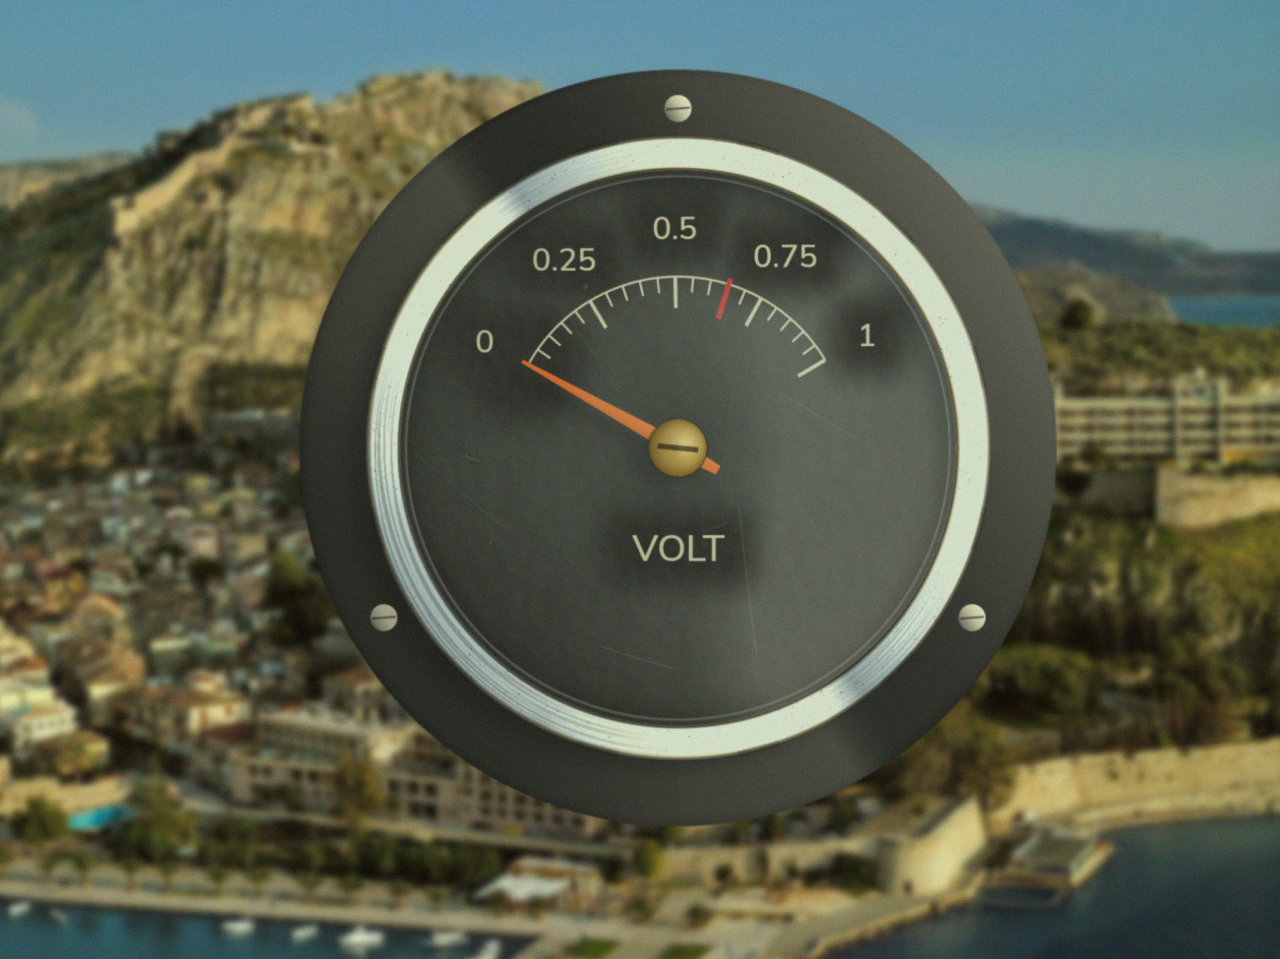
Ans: 0 V
